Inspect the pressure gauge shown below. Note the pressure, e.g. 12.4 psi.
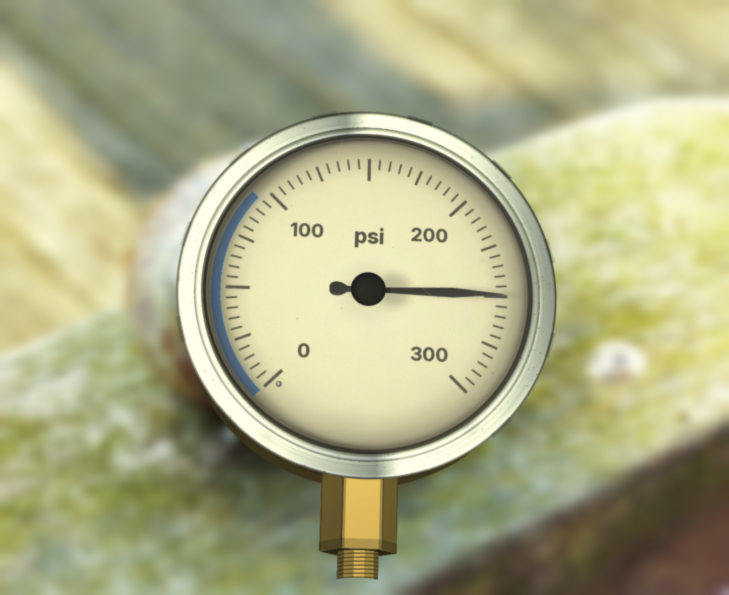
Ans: 250 psi
